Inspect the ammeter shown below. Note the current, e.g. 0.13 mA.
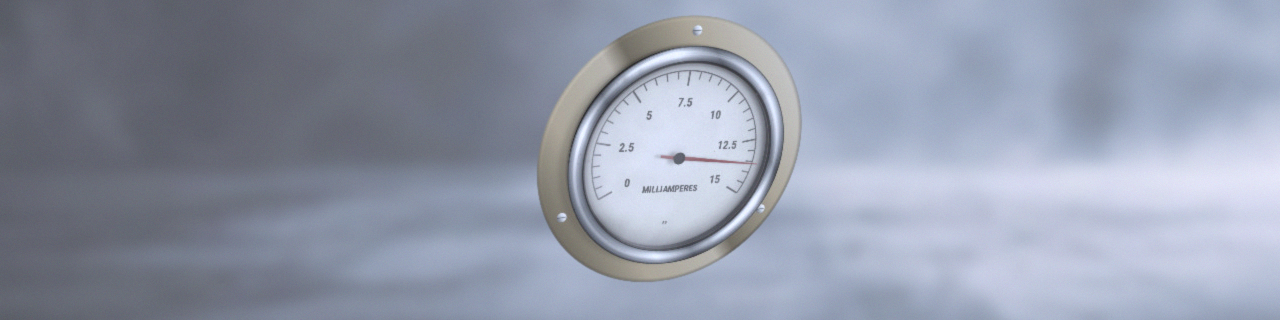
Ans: 13.5 mA
